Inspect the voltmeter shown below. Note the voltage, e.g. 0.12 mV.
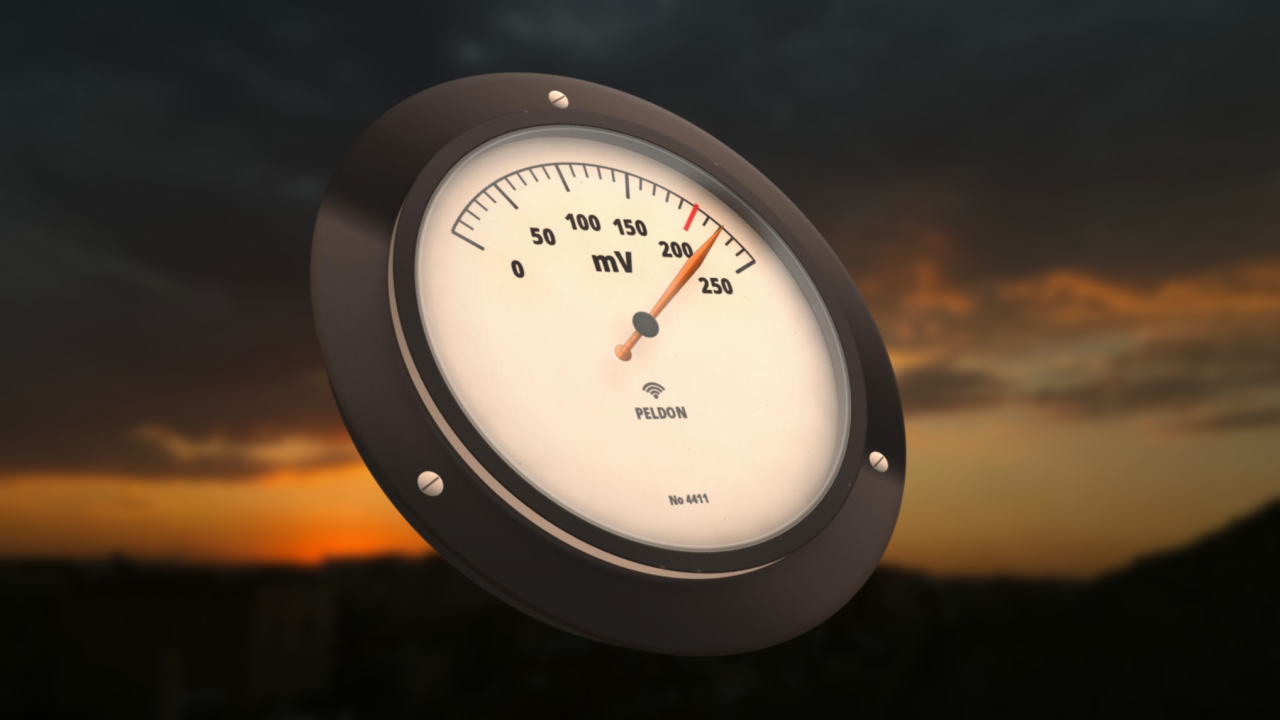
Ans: 220 mV
